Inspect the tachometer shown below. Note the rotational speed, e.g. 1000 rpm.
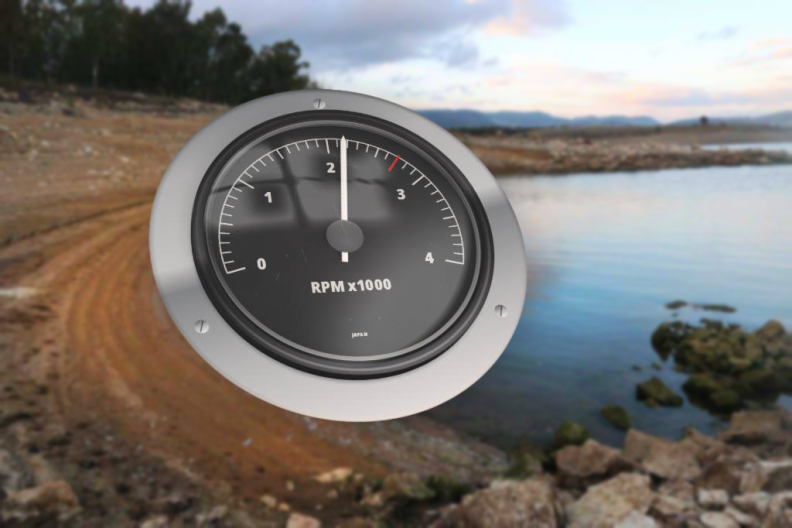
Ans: 2150 rpm
